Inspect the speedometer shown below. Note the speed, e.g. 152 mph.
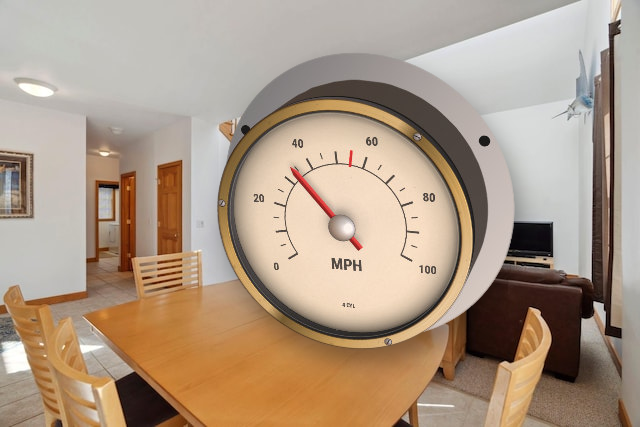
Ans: 35 mph
